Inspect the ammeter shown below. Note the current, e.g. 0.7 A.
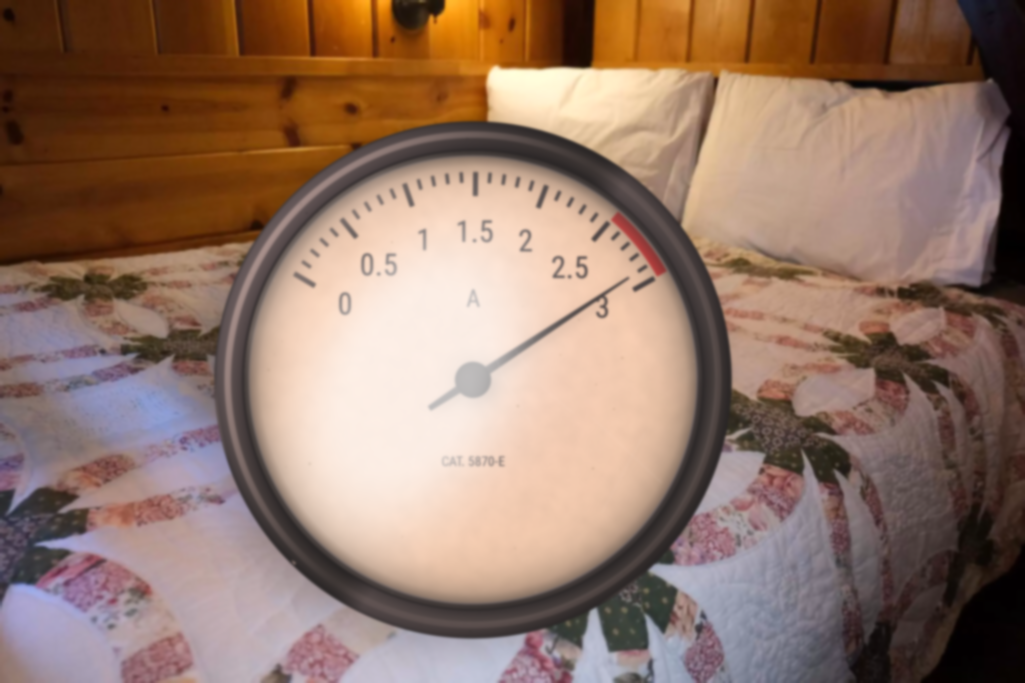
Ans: 2.9 A
